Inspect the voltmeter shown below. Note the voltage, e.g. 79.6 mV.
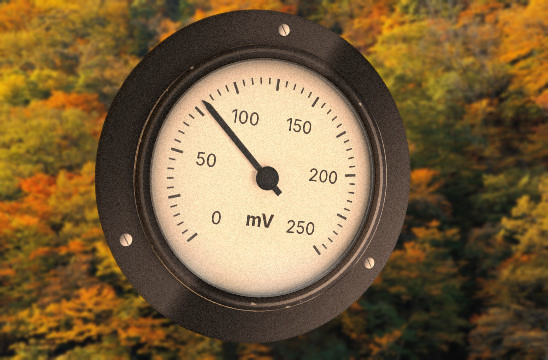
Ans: 80 mV
